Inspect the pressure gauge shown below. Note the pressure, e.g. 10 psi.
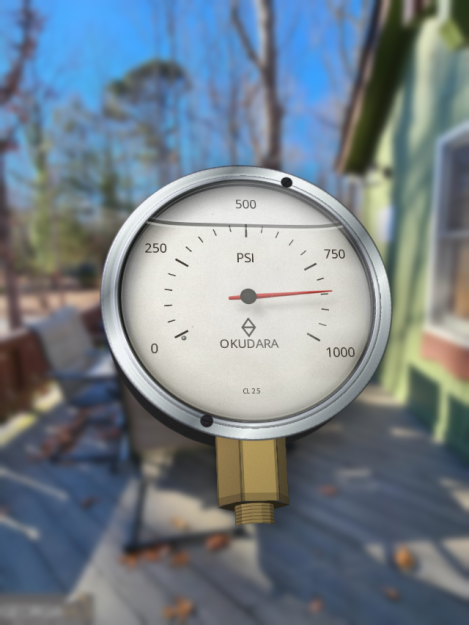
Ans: 850 psi
